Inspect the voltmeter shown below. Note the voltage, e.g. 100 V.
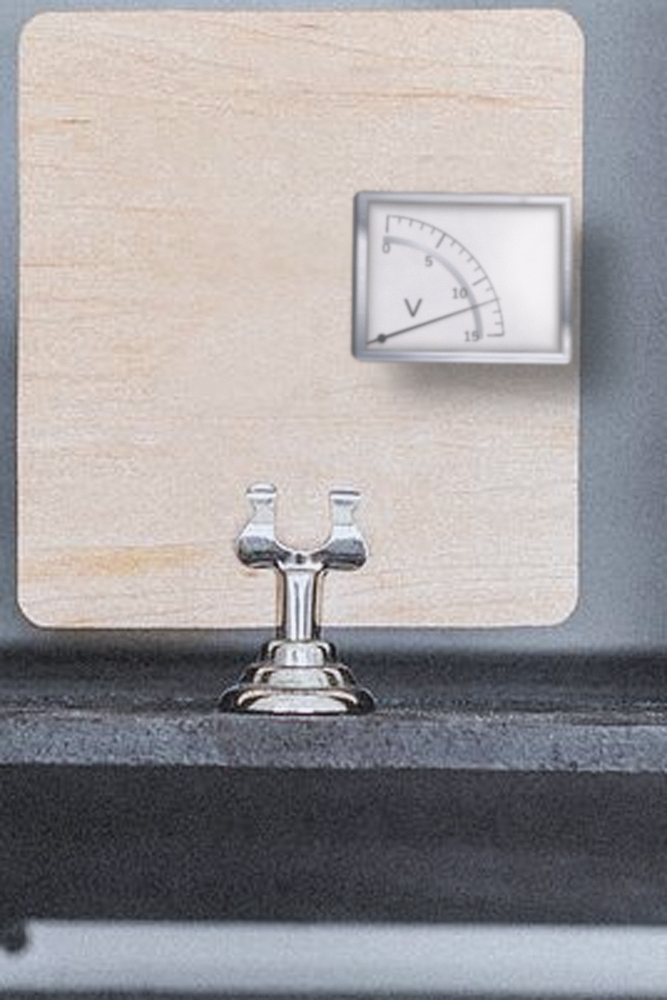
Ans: 12 V
